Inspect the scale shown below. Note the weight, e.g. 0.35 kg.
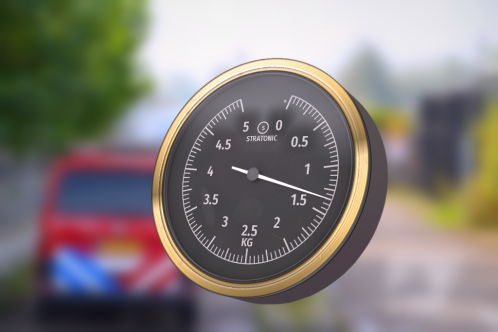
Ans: 1.35 kg
